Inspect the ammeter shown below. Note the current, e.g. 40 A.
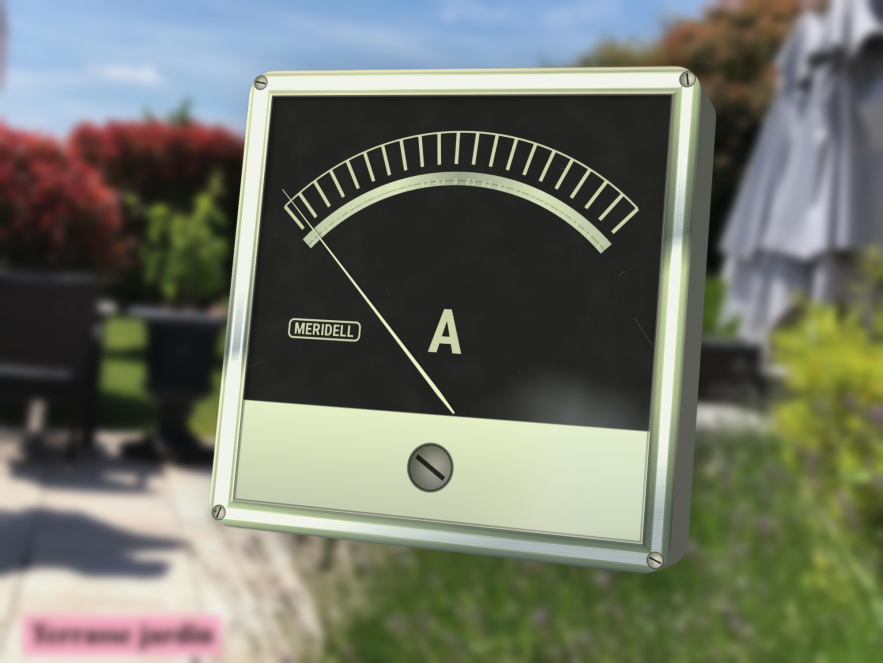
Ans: -0.95 A
